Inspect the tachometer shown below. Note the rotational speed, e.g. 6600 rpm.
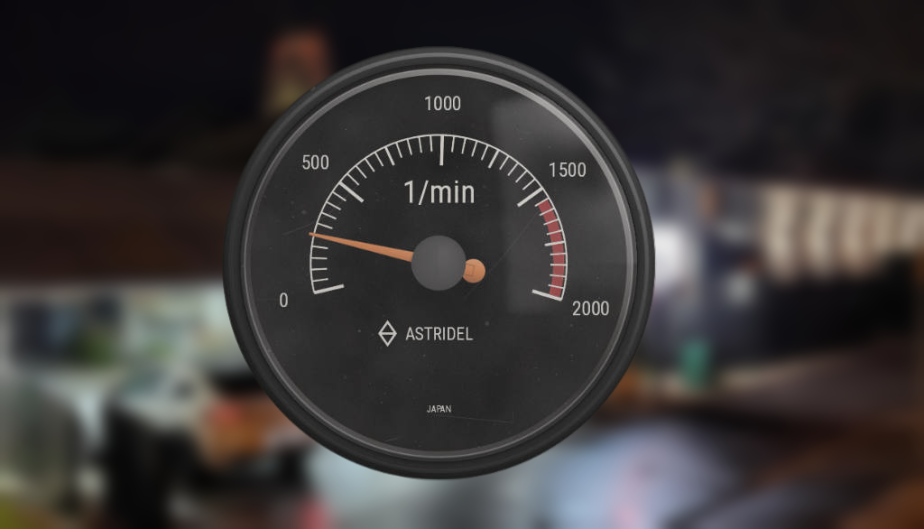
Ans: 250 rpm
